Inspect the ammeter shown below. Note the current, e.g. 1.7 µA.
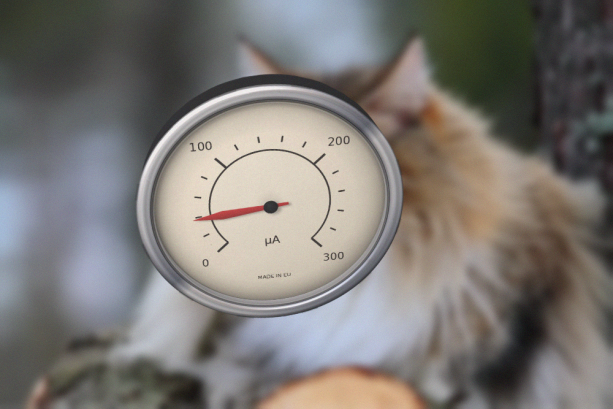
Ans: 40 µA
